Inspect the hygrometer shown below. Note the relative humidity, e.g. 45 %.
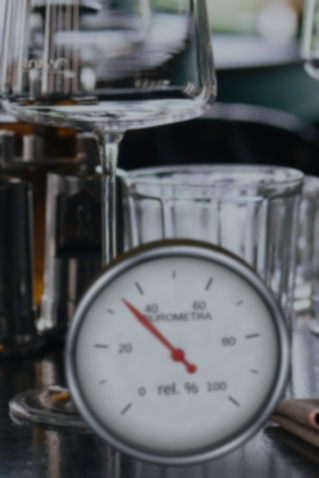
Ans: 35 %
